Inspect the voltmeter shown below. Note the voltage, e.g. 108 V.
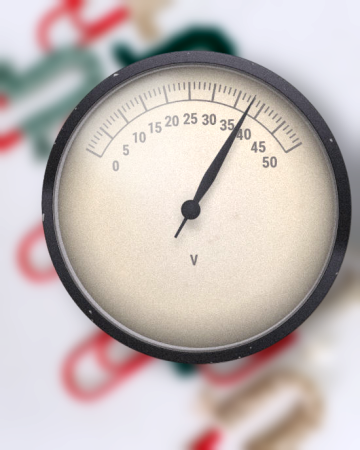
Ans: 38 V
